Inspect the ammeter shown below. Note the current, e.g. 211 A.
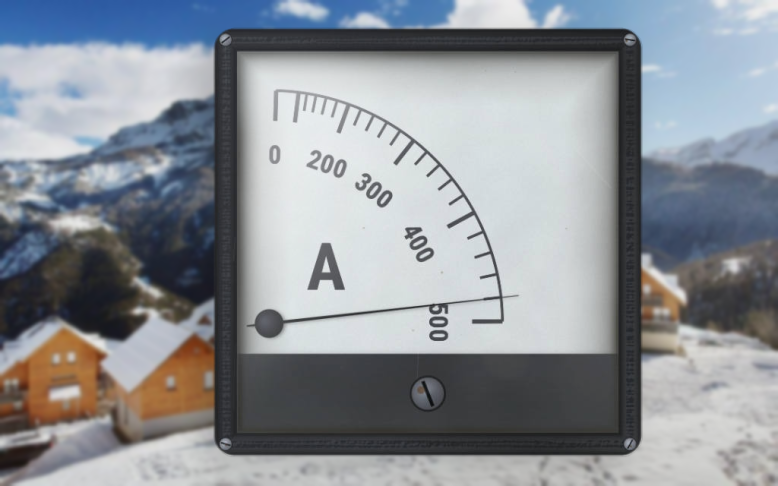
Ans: 480 A
